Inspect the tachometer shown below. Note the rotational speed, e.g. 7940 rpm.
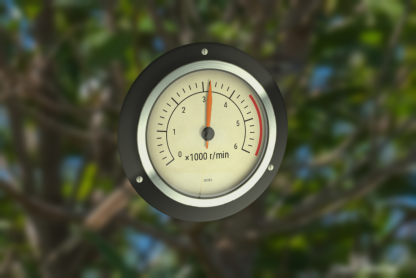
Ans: 3200 rpm
